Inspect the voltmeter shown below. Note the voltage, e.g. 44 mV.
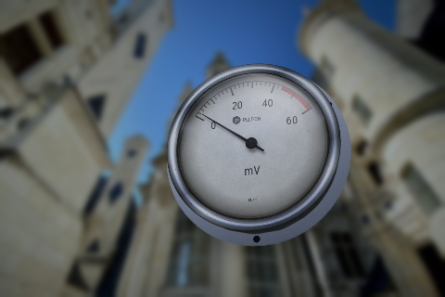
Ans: 2 mV
